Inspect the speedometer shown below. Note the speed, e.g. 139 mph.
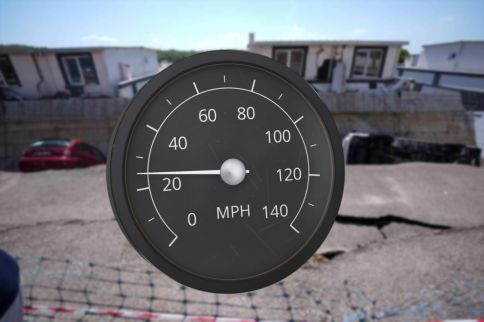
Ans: 25 mph
